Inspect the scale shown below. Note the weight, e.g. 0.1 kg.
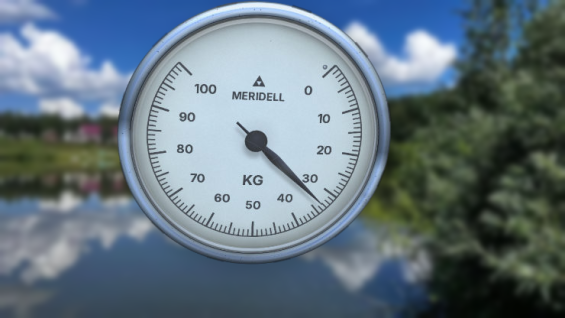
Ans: 33 kg
